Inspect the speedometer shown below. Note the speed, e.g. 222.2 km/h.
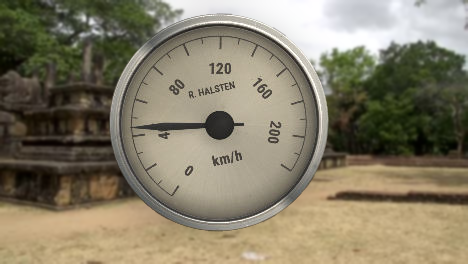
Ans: 45 km/h
